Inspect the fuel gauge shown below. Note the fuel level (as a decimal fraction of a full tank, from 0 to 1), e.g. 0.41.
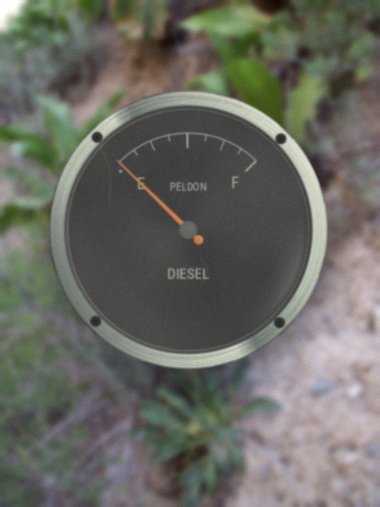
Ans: 0
